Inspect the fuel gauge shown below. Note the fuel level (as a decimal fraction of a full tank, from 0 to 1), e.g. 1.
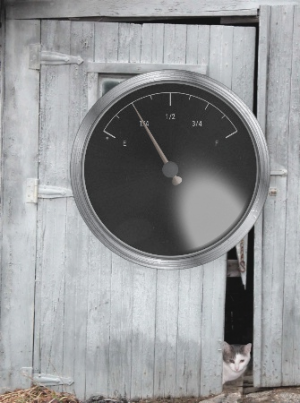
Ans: 0.25
